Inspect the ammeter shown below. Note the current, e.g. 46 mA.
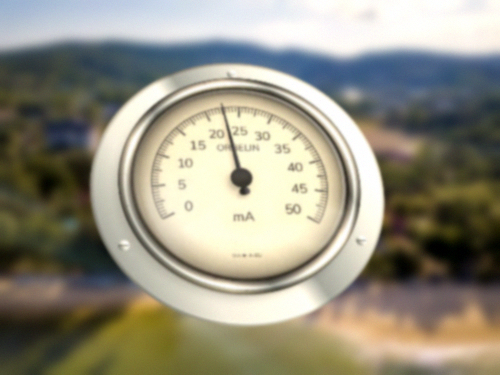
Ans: 22.5 mA
